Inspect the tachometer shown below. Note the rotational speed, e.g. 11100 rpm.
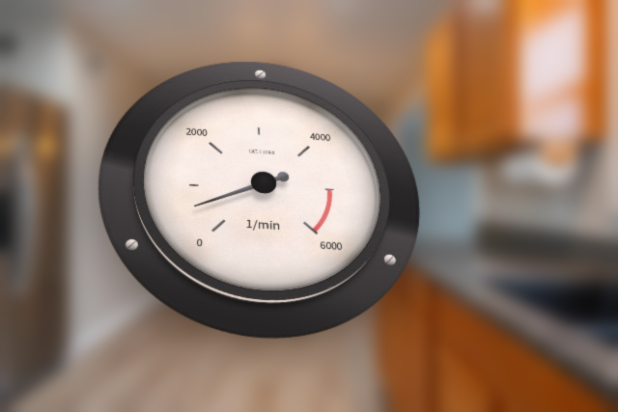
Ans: 500 rpm
